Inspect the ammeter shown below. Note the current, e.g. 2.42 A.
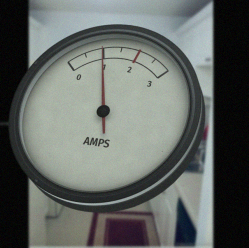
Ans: 1 A
